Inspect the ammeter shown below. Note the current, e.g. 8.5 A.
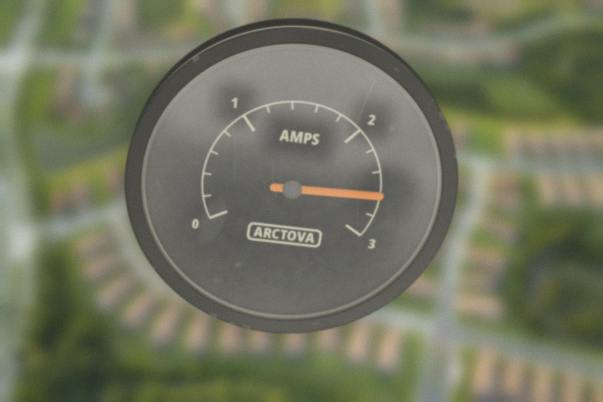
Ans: 2.6 A
